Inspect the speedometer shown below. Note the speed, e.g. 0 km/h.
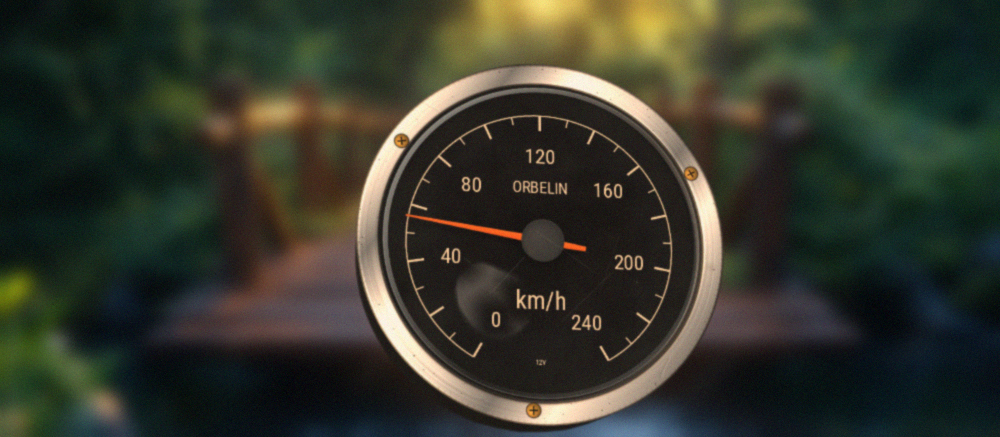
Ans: 55 km/h
